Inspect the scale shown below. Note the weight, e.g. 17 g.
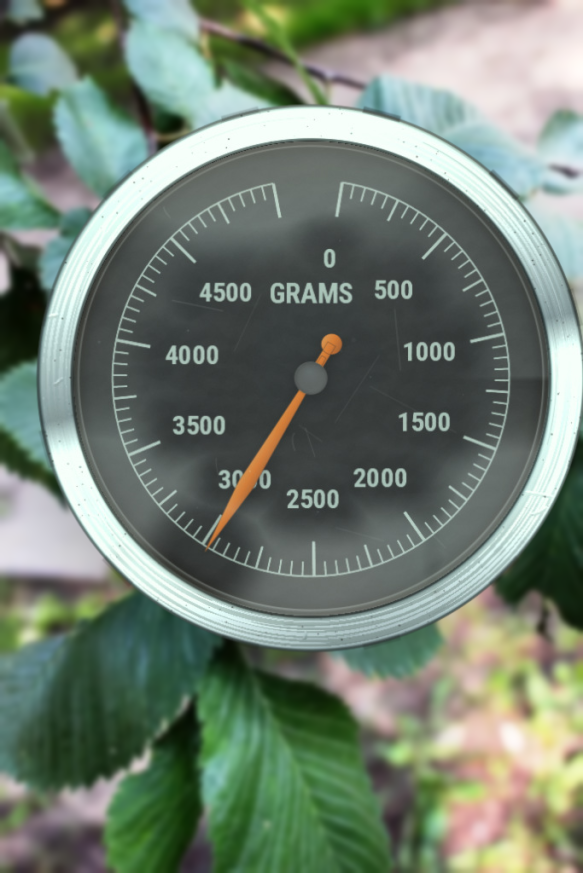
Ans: 2975 g
